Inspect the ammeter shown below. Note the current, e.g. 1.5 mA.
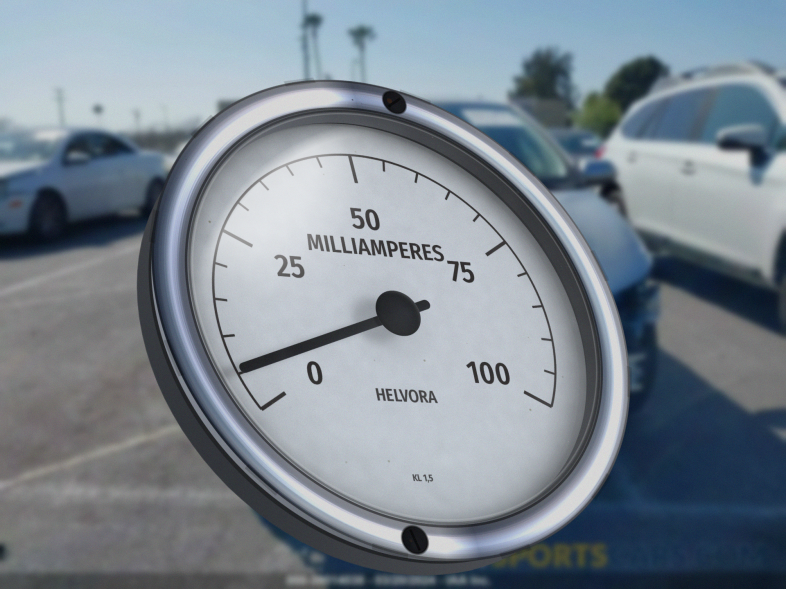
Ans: 5 mA
